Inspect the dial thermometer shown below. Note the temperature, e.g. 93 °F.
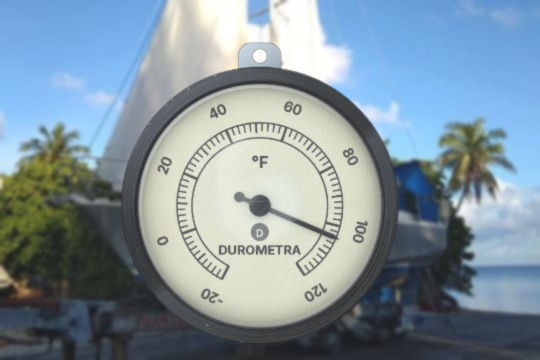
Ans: 104 °F
